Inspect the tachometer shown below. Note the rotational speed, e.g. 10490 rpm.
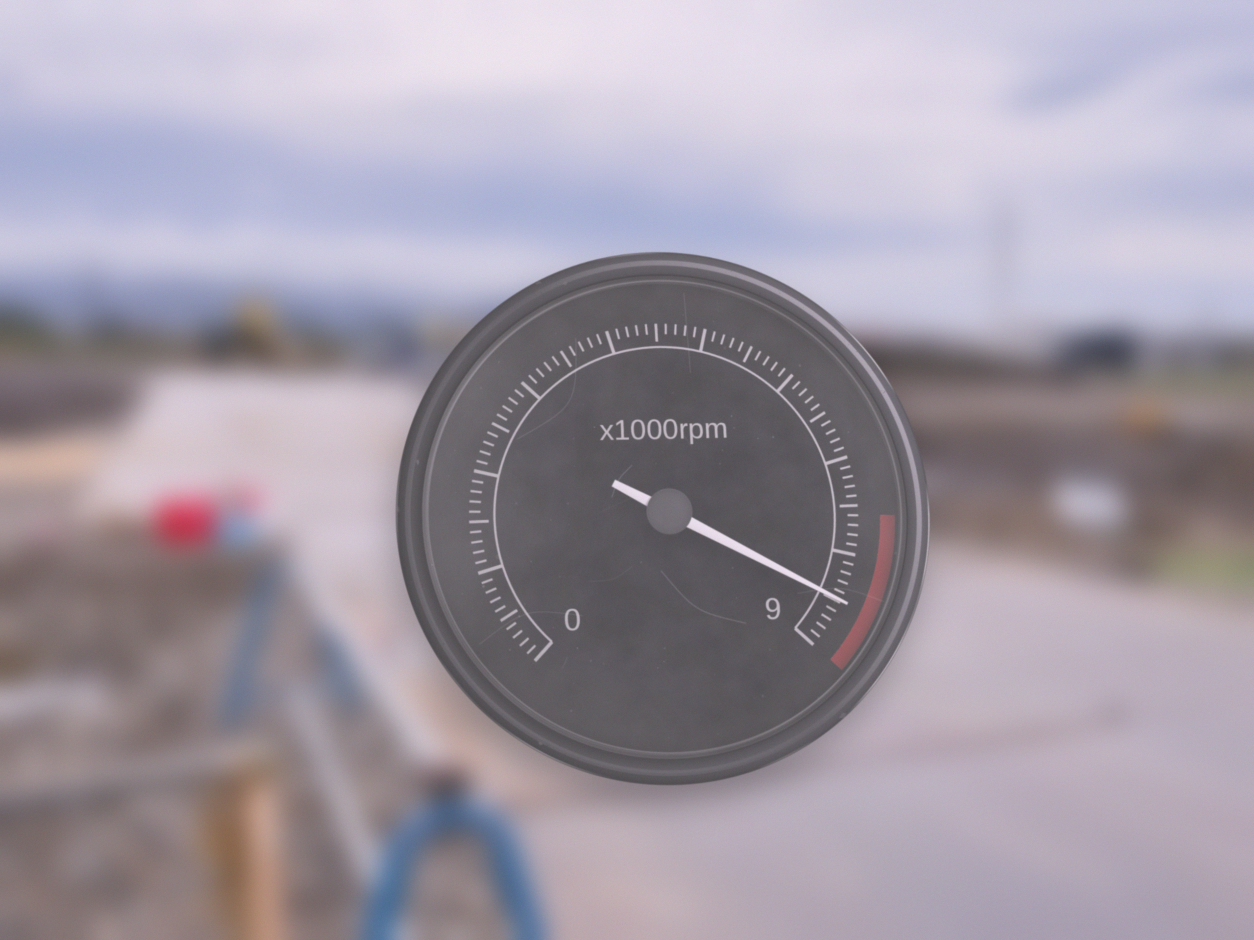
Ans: 8500 rpm
